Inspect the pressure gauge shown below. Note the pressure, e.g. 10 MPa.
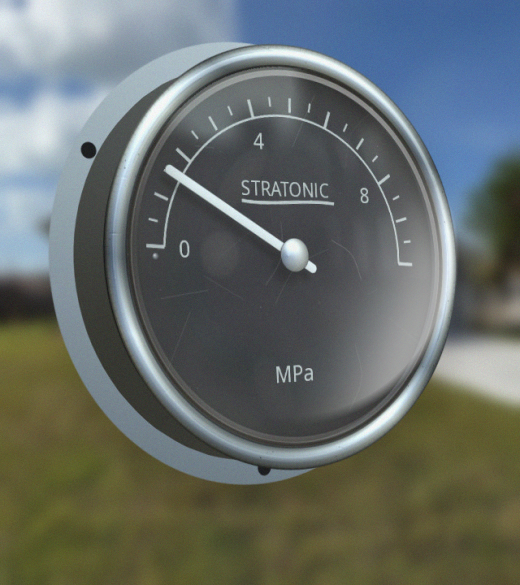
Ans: 1.5 MPa
